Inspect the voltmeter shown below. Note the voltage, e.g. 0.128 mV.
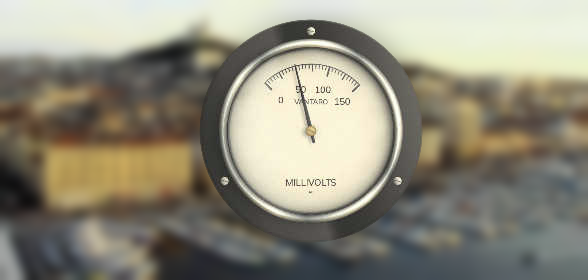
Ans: 50 mV
